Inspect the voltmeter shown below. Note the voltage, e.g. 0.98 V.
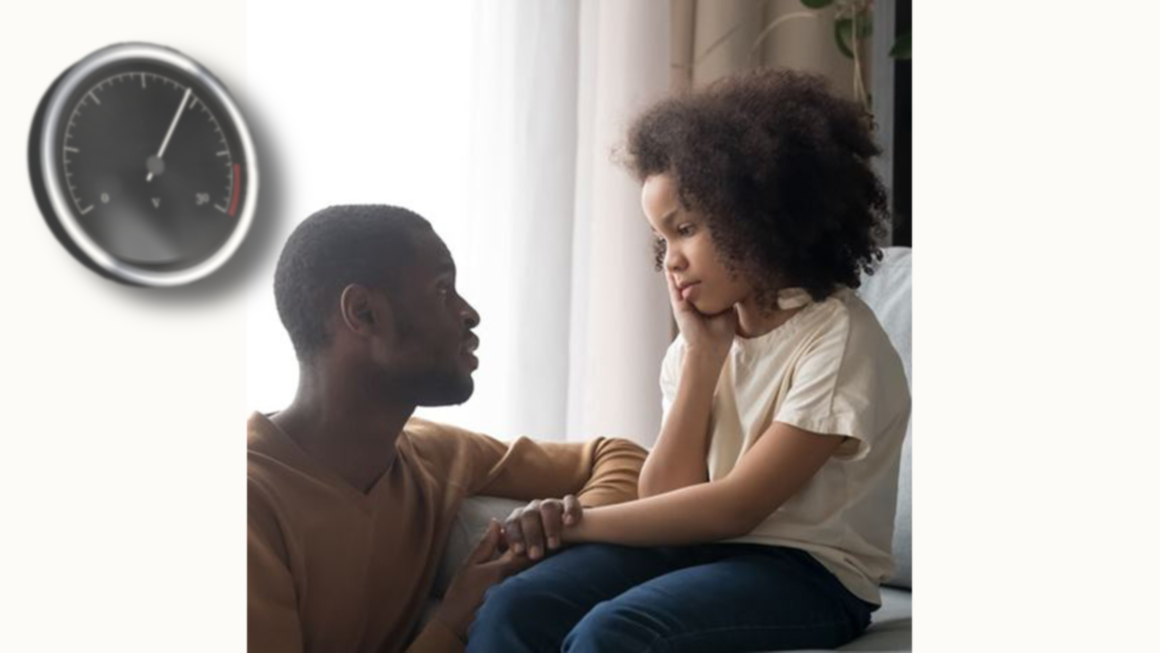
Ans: 19 V
